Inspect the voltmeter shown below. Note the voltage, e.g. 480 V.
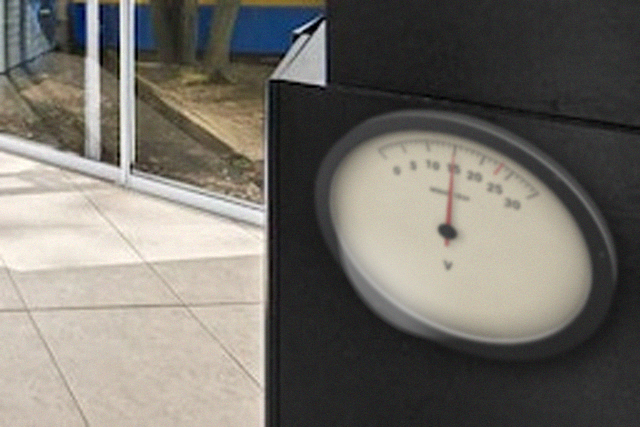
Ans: 15 V
